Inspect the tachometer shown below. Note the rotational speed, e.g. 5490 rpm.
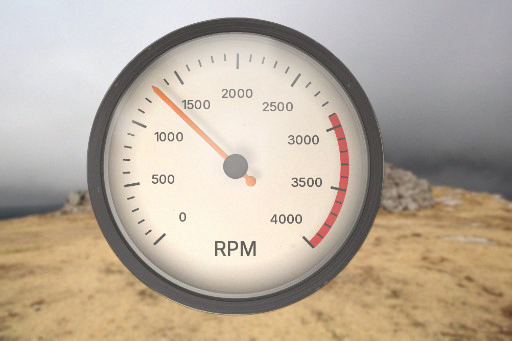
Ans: 1300 rpm
